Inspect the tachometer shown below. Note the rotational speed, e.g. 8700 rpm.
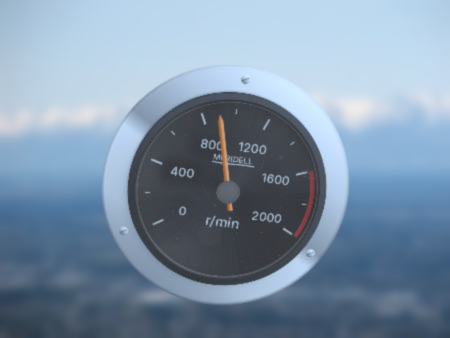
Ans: 900 rpm
